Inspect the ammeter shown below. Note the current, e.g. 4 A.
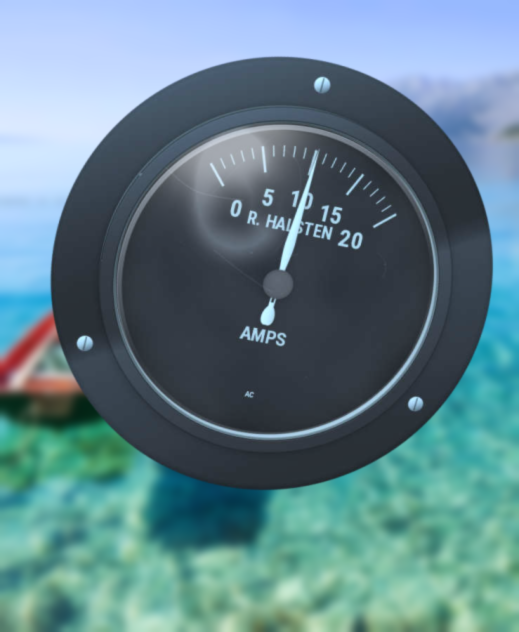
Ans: 10 A
